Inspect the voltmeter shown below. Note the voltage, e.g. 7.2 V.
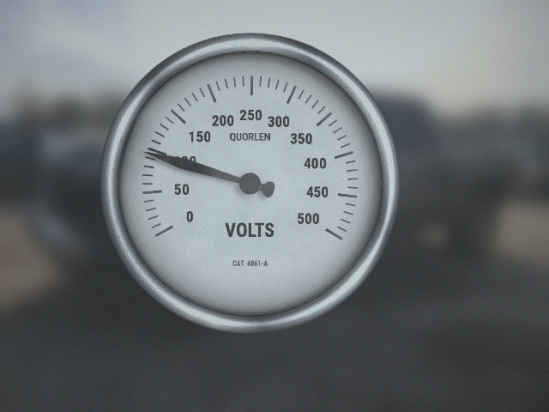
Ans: 95 V
